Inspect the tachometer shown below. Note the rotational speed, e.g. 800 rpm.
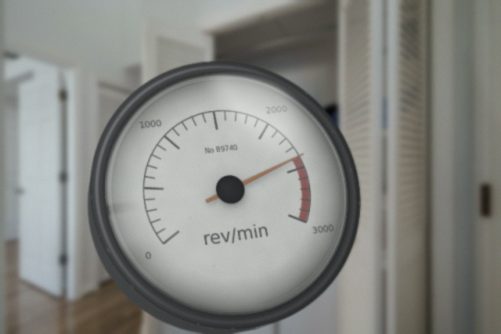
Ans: 2400 rpm
